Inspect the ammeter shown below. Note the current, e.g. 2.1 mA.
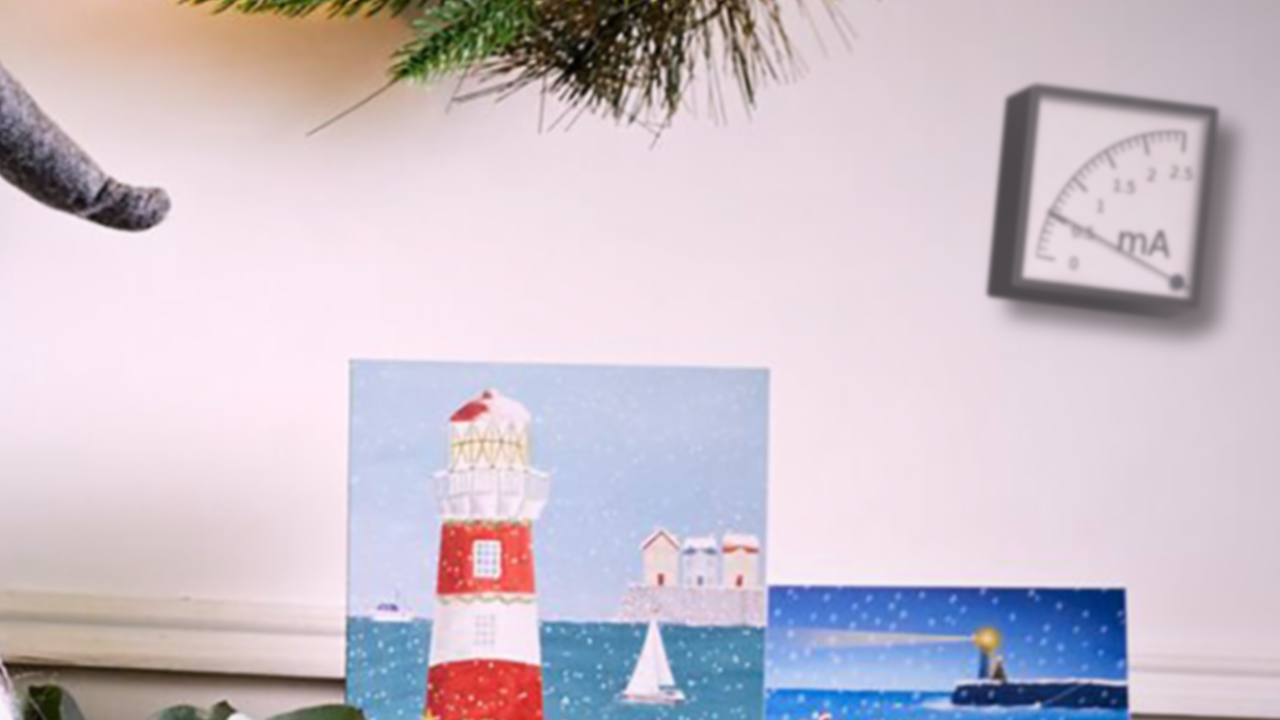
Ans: 0.5 mA
